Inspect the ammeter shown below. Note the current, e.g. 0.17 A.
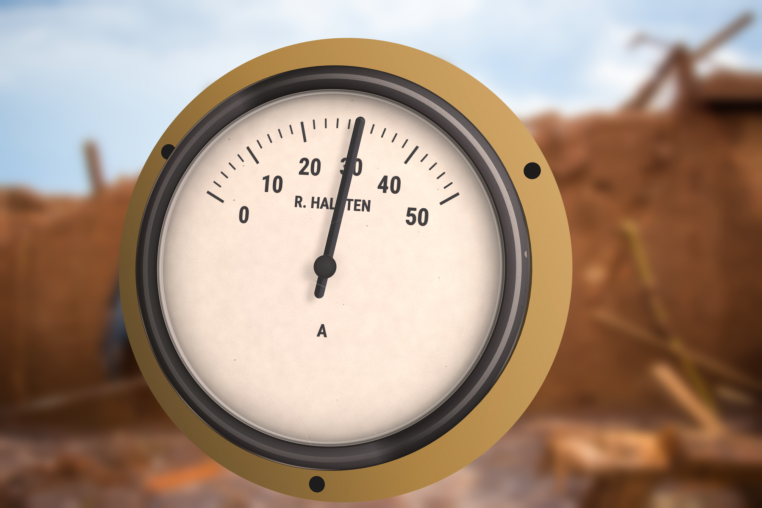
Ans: 30 A
